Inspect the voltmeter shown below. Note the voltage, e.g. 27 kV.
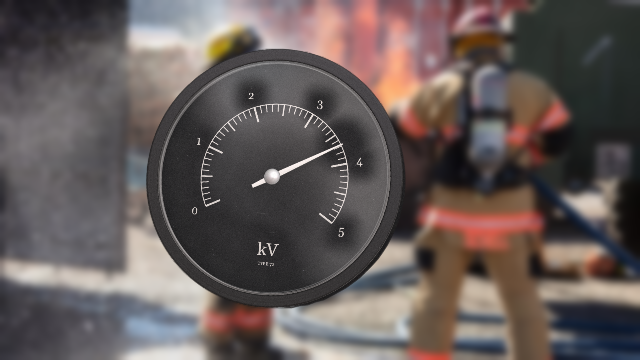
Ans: 3.7 kV
